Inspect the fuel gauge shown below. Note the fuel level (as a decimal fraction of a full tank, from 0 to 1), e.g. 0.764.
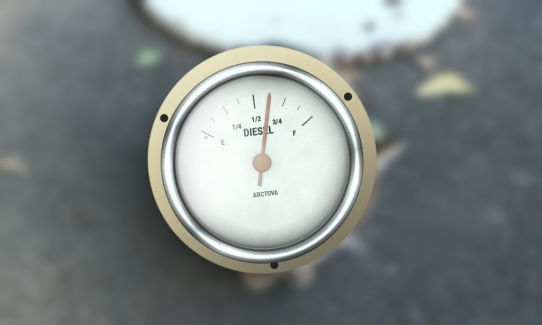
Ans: 0.625
